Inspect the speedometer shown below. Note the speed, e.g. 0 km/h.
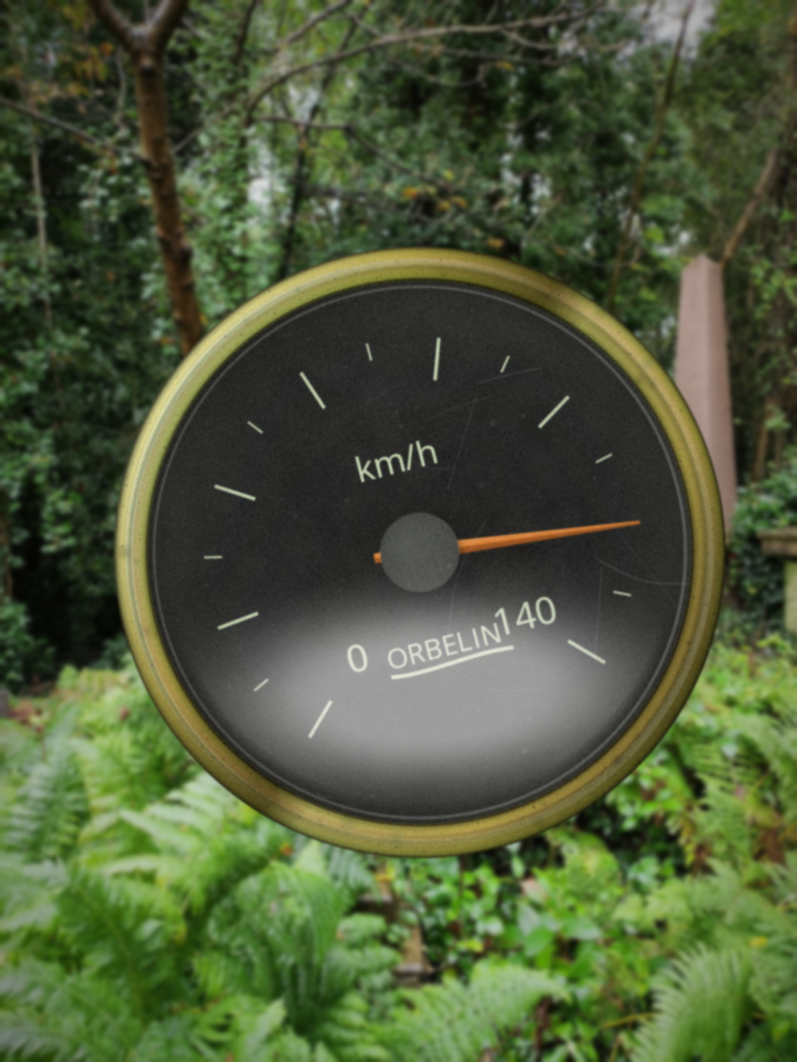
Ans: 120 km/h
